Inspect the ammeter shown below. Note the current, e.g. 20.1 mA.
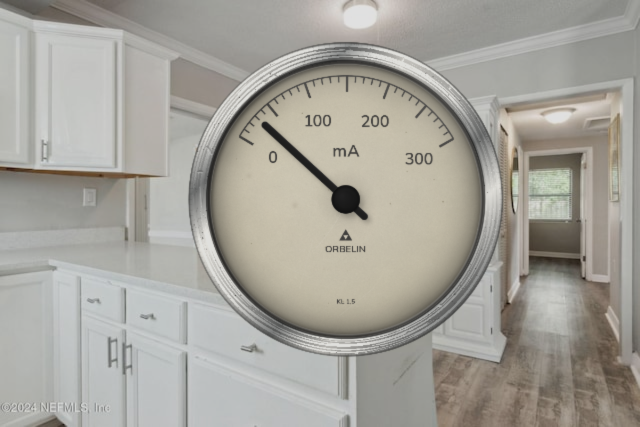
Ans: 30 mA
